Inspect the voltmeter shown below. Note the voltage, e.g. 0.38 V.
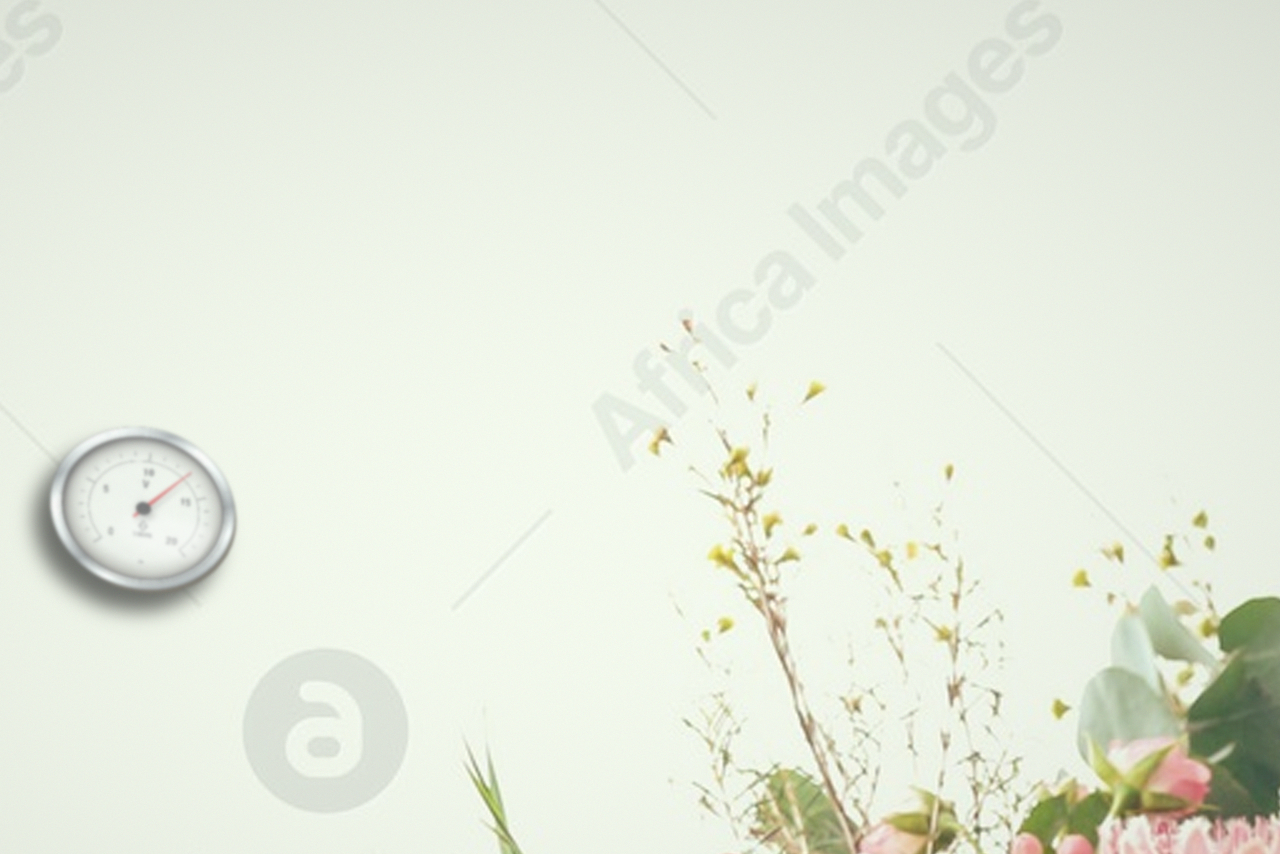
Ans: 13 V
